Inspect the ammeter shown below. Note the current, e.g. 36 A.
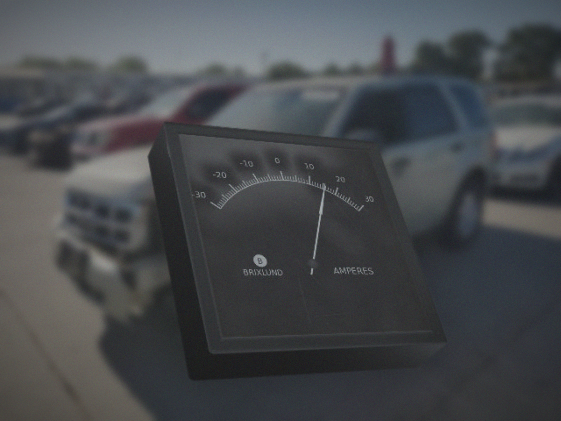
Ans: 15 A
